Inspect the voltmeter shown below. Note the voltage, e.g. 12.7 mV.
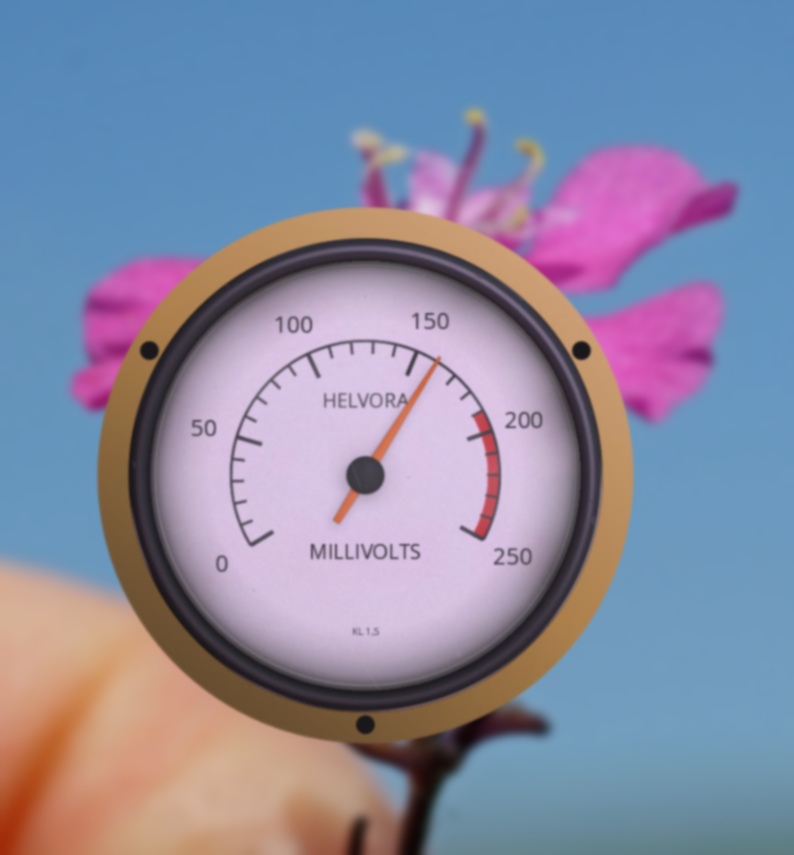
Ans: 160 mV
